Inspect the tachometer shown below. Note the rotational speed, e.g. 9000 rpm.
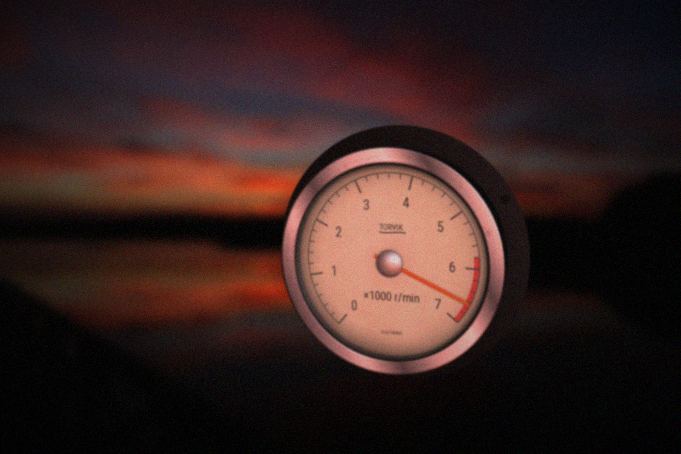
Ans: 6600 rpm
